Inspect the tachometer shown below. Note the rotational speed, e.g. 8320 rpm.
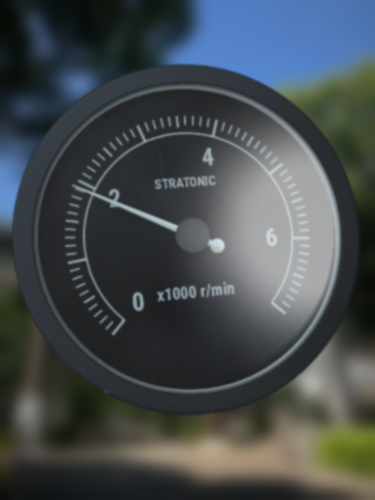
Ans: 1900 rpm
